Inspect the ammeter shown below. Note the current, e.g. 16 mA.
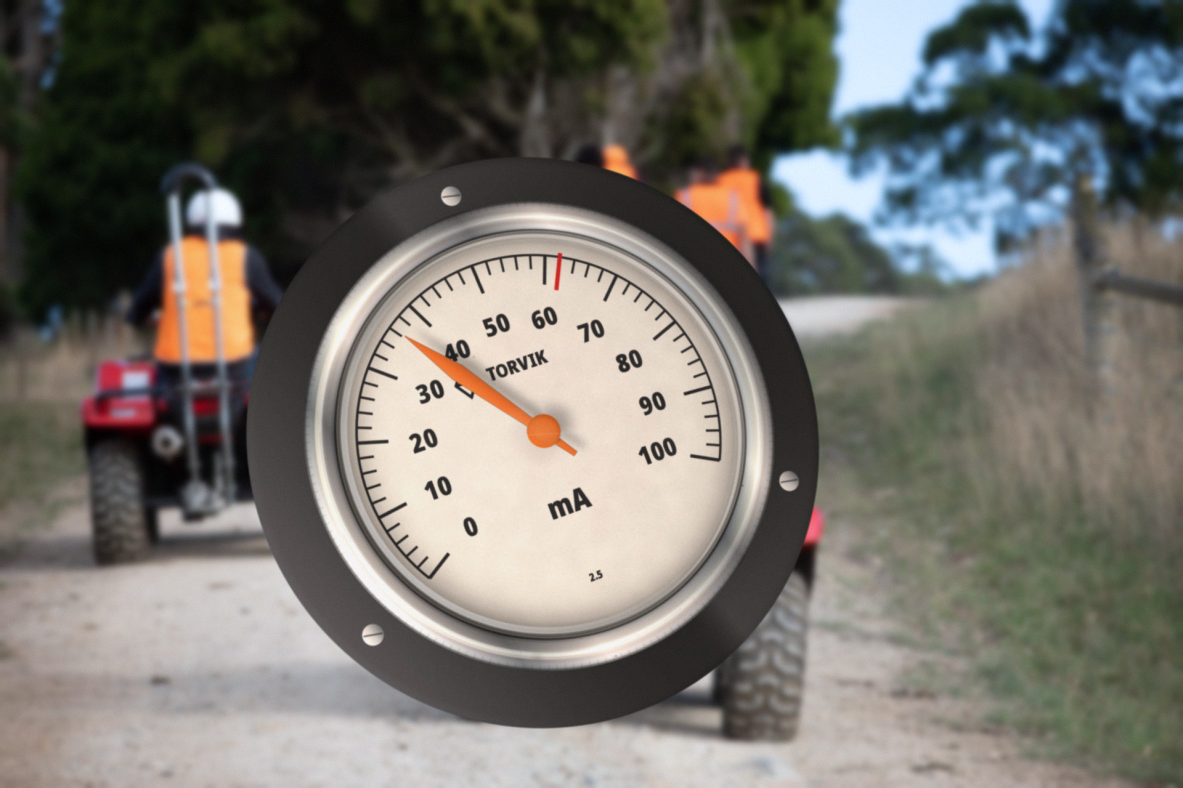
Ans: 36 mA
